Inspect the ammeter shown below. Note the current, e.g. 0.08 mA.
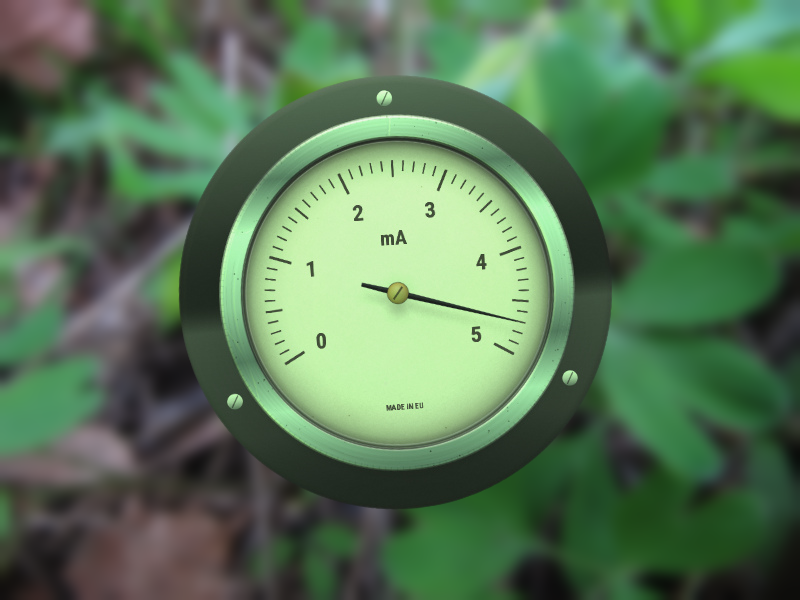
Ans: 4.7 mA
